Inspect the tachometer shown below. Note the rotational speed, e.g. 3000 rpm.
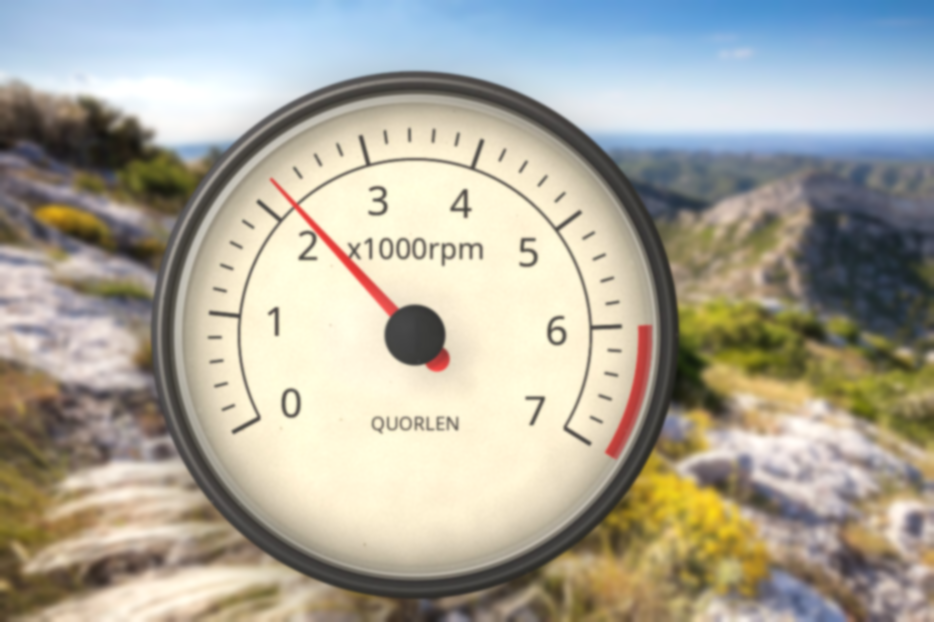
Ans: 2200 rpm
